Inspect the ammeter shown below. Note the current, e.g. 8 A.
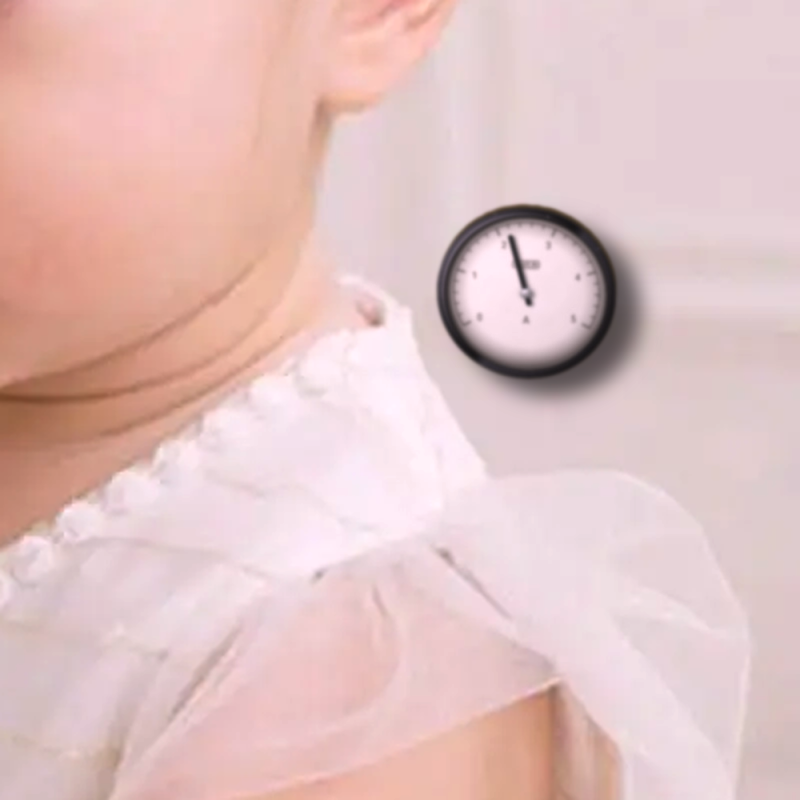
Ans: 2.2 A
